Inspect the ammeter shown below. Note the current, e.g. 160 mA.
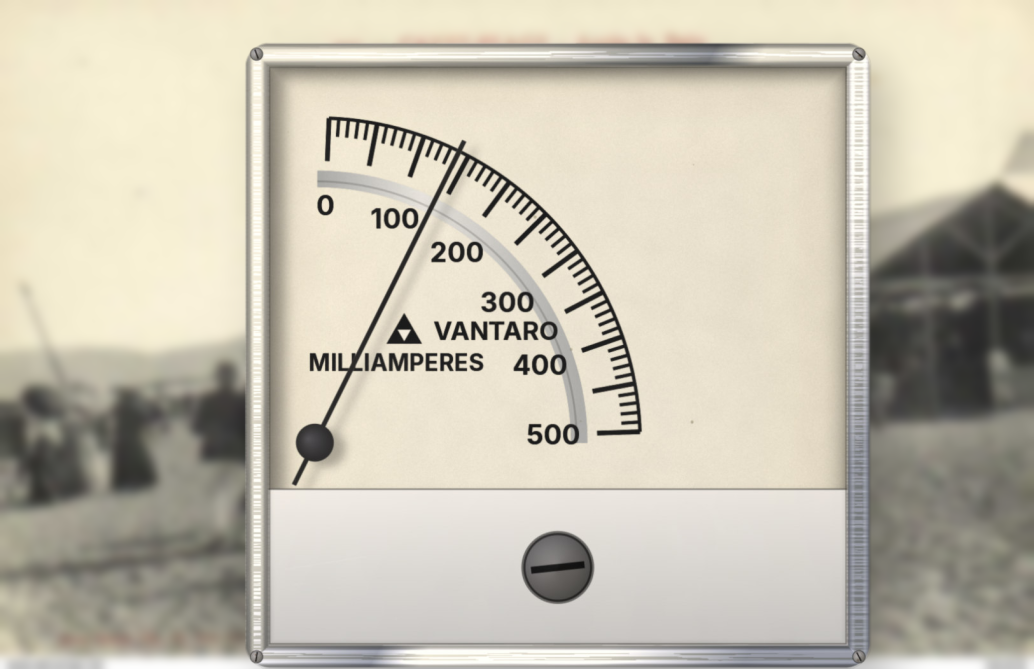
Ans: 140 mA
